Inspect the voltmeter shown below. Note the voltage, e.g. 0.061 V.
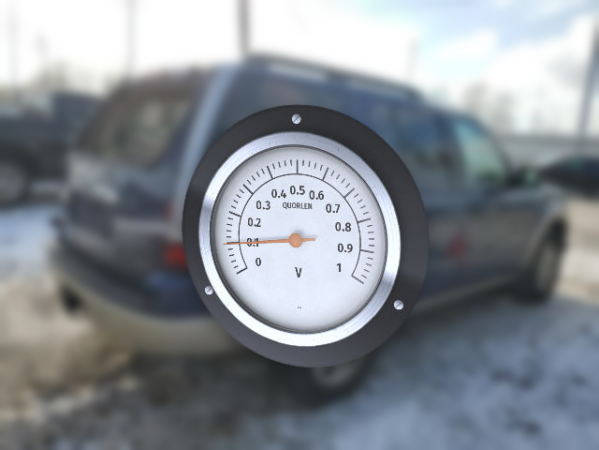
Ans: 0.1 V
